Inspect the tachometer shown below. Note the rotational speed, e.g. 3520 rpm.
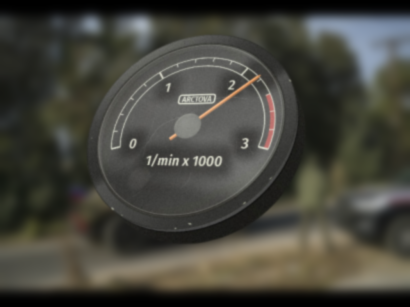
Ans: 2200 rpm
